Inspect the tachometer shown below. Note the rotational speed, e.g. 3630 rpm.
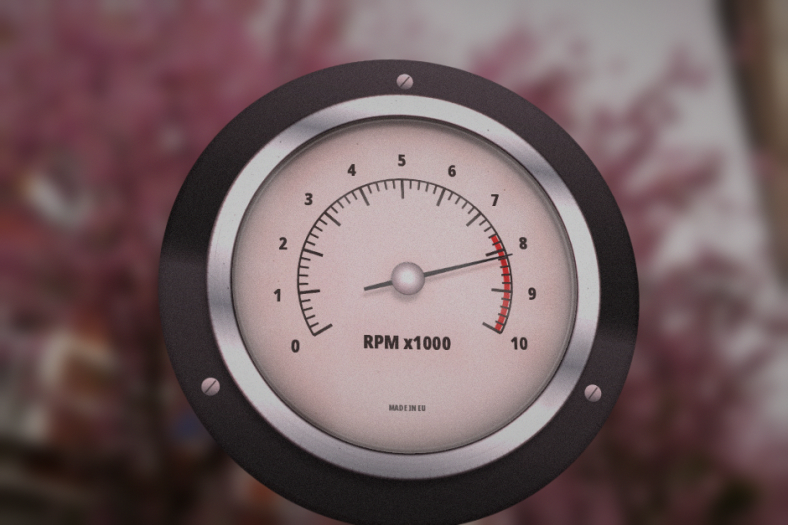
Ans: 8200 rpm
